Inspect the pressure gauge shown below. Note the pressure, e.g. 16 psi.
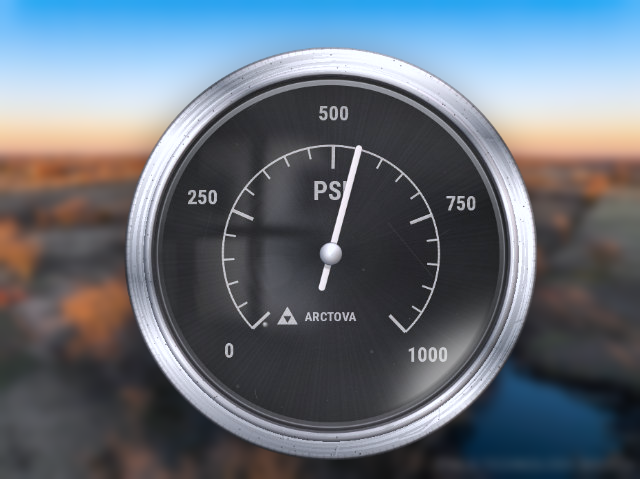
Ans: 550 psi
